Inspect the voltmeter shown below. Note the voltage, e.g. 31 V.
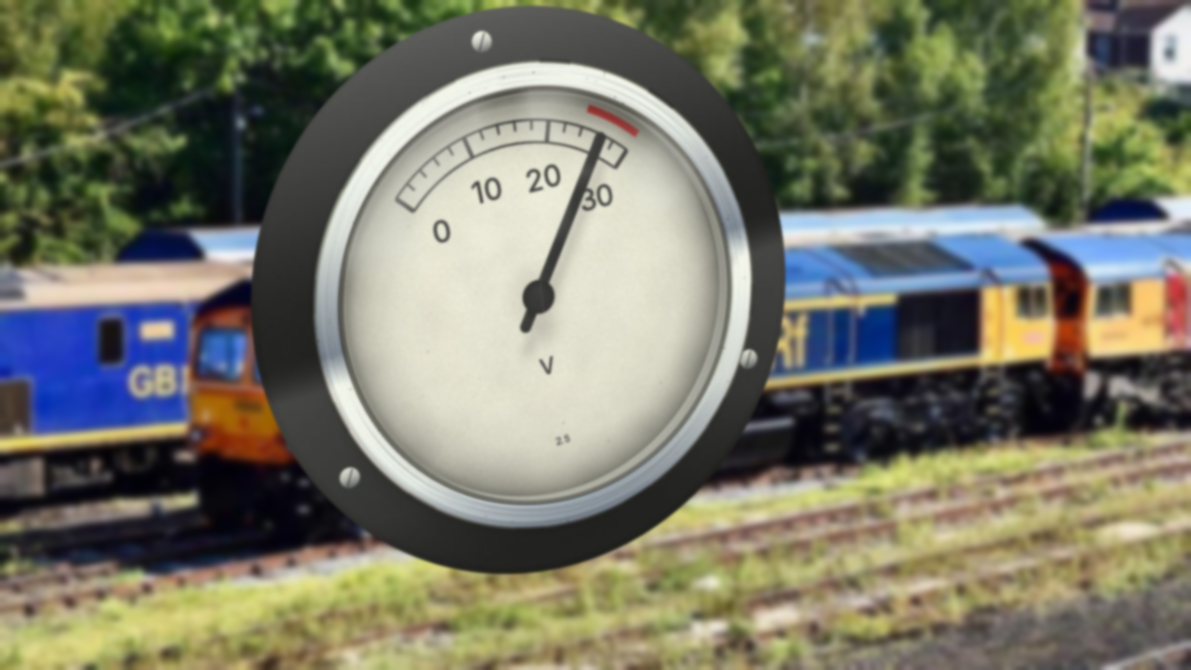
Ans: 26 V
